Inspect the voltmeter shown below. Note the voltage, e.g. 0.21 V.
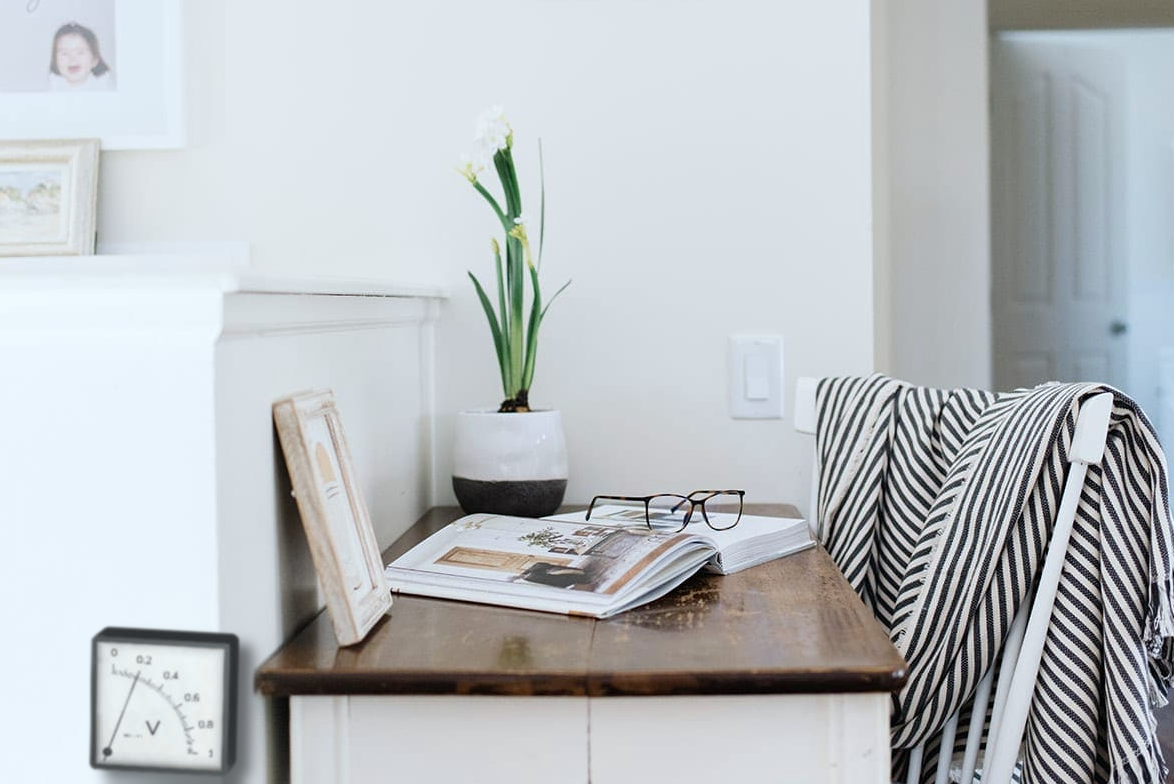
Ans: 0.2 V
